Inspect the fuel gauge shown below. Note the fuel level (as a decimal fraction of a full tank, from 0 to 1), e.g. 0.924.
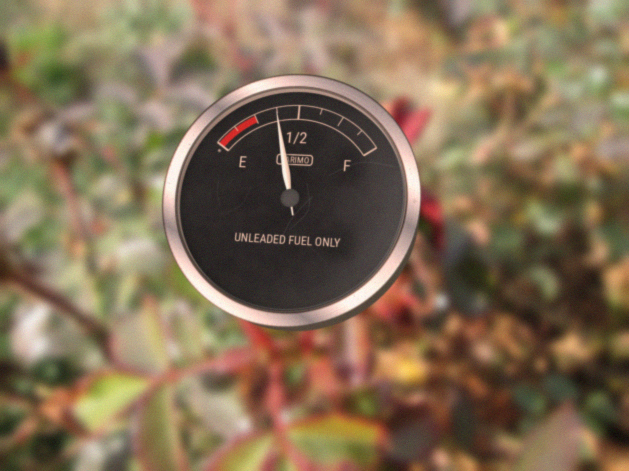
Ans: 0.375
